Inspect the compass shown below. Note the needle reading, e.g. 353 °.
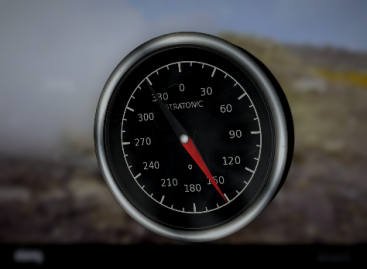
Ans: 150 °
